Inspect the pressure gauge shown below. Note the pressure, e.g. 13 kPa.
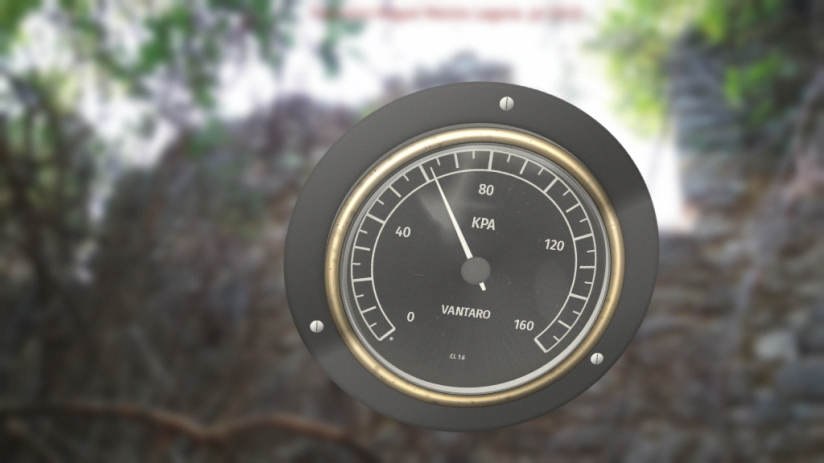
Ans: 62.5 kPa
